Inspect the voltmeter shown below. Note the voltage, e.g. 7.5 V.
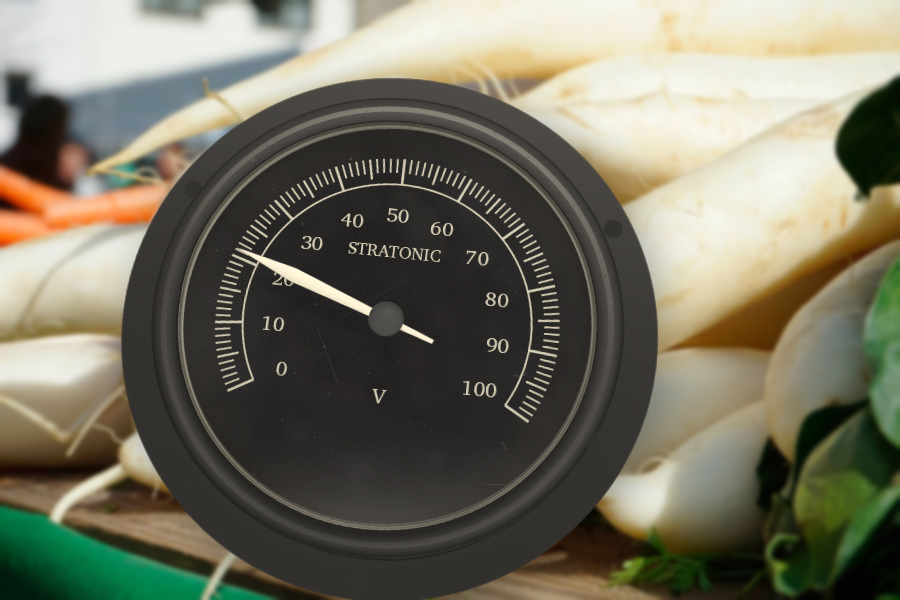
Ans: 21 V
